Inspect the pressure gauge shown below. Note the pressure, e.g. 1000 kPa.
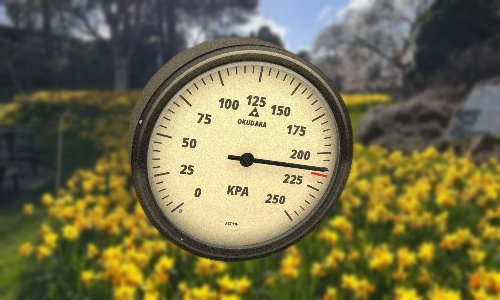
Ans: 210 kPa
